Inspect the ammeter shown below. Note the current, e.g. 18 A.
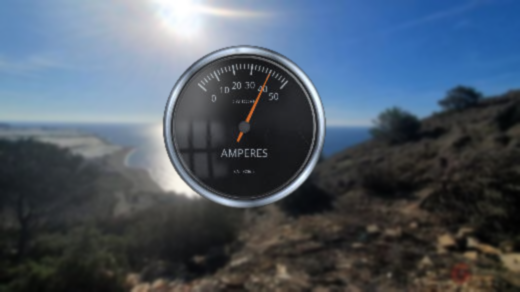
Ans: 40 A
